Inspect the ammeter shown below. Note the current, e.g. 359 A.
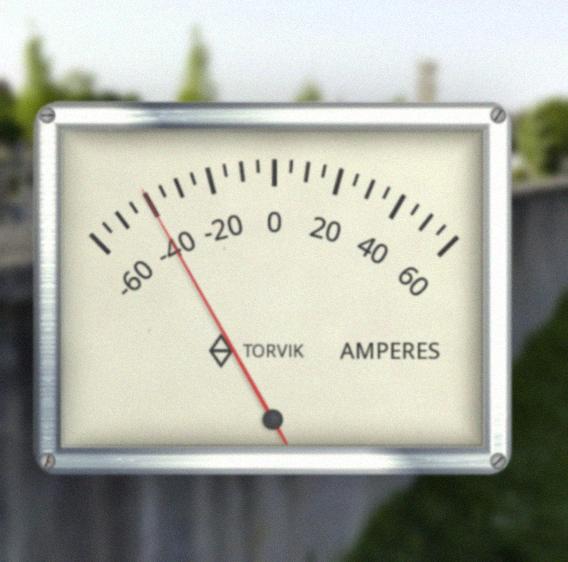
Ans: -40 A
